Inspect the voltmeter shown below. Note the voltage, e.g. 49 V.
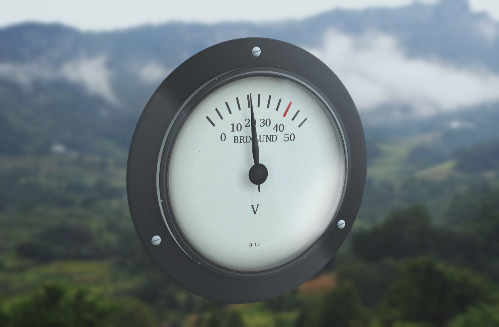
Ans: 20 V
